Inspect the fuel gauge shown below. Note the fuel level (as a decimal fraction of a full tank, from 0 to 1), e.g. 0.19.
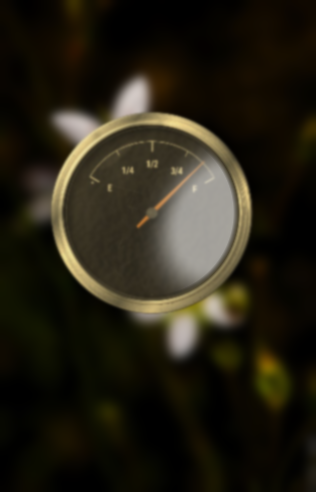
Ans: 0.875
